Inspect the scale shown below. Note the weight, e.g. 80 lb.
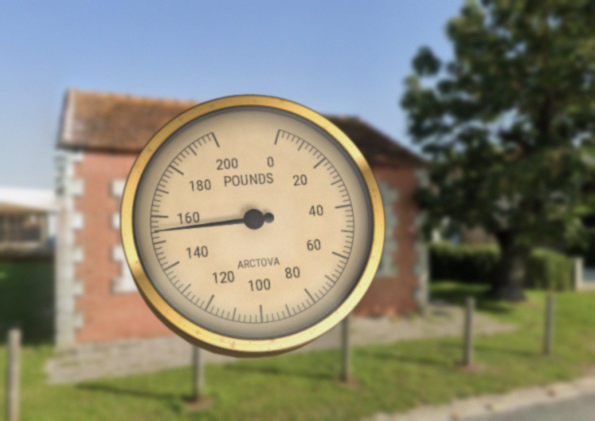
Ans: 154 lb
